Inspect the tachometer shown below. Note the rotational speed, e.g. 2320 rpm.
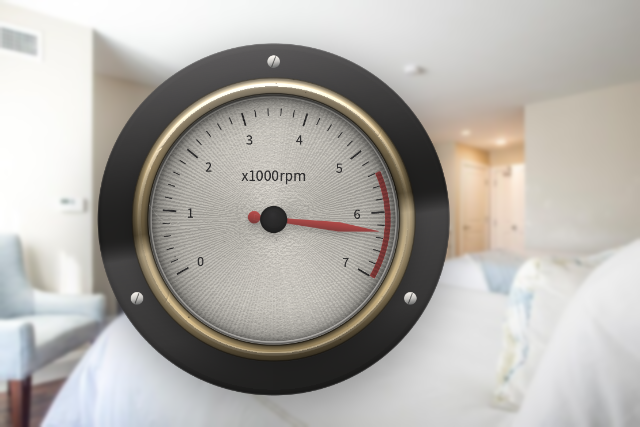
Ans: 6300 rpm
